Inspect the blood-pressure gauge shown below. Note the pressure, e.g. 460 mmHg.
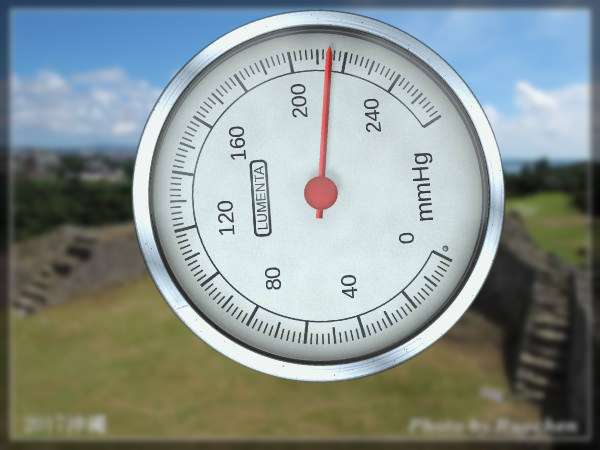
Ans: 214 mmHg
